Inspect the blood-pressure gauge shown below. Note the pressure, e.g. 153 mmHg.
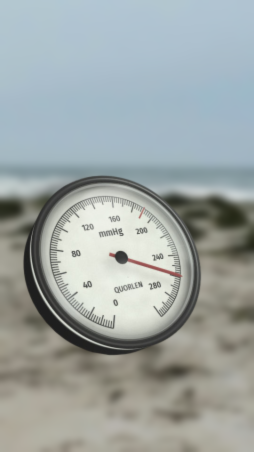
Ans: 260 mmHg
